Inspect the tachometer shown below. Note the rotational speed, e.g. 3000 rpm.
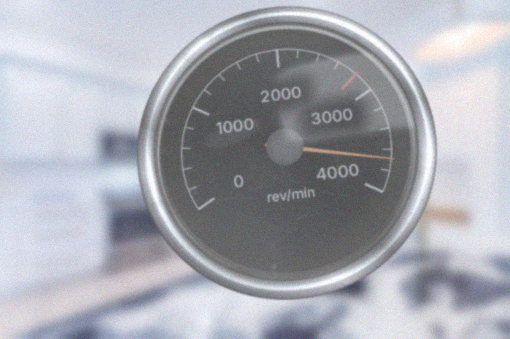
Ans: 3700 rpm
